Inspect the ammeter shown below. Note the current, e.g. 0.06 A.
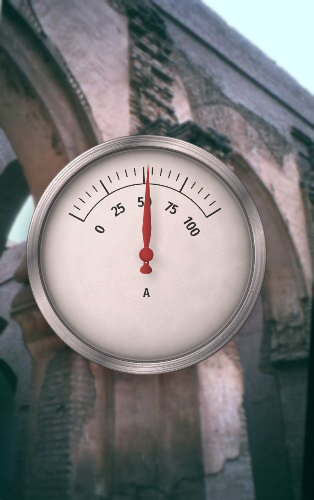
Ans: 52.5 A
